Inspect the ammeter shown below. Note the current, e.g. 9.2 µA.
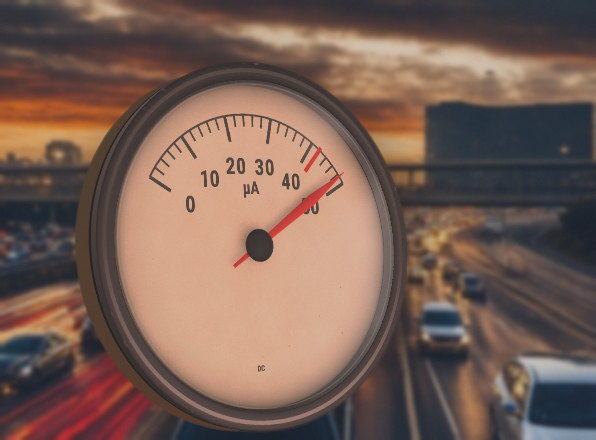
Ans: 48 µA
